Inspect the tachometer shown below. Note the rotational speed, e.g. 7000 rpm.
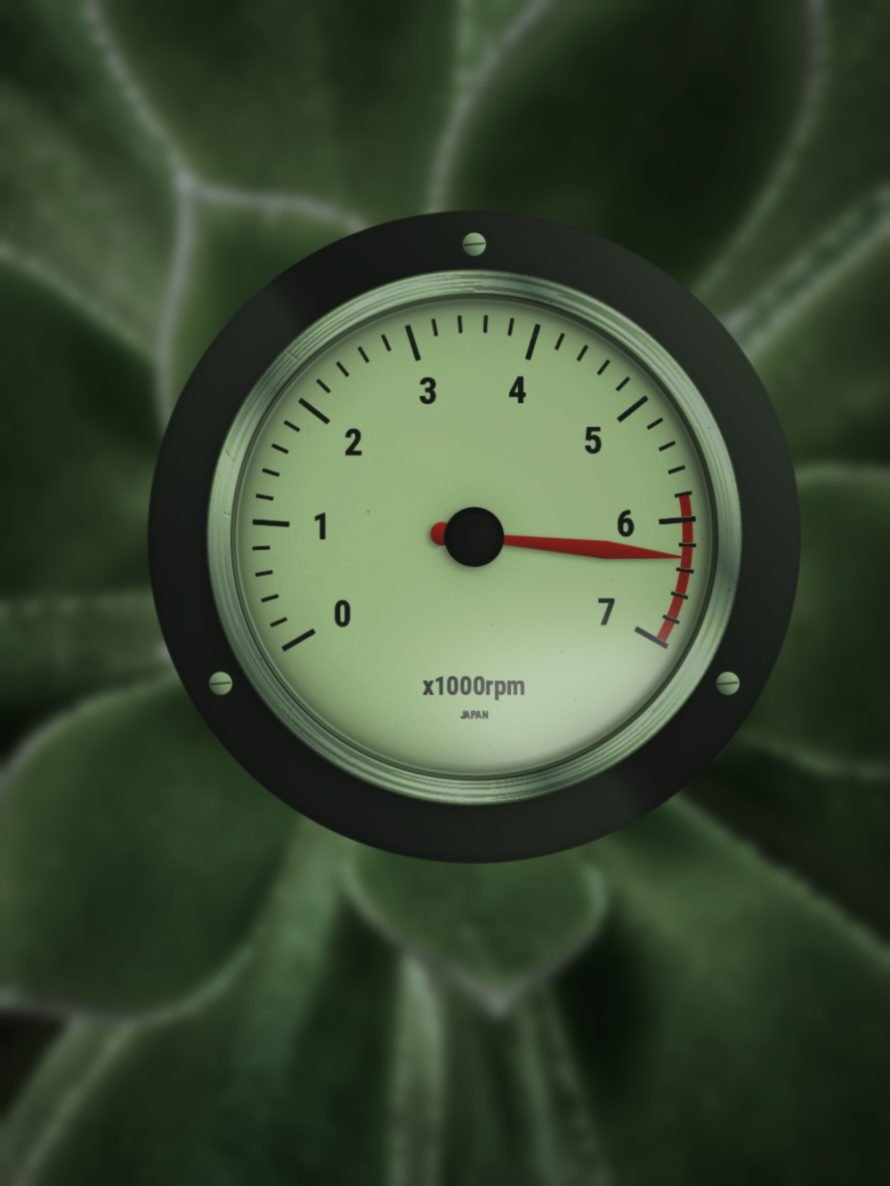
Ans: 6300 rpm
